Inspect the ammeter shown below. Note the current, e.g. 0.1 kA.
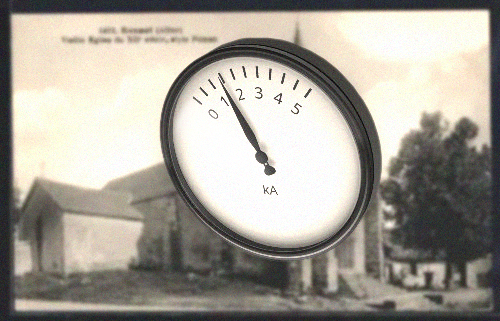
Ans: 1.5 kA
